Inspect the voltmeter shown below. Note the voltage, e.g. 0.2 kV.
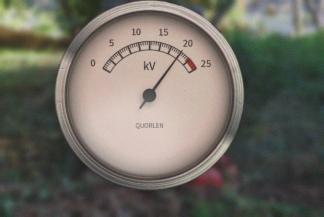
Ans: 20 kV
